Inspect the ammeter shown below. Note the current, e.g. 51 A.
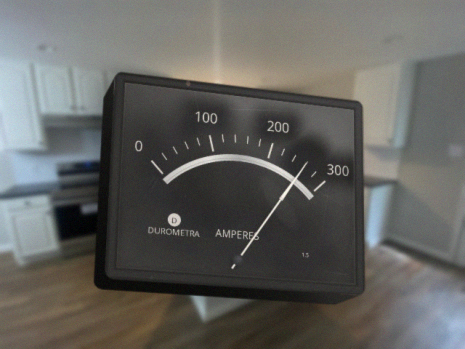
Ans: 260 A
